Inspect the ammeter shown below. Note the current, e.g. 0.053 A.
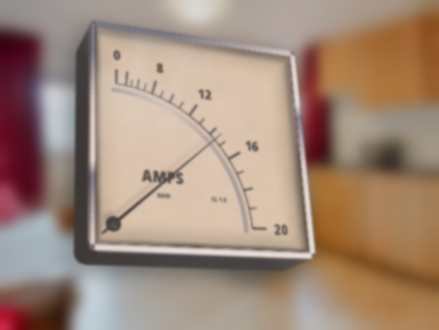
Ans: 14.5 A
